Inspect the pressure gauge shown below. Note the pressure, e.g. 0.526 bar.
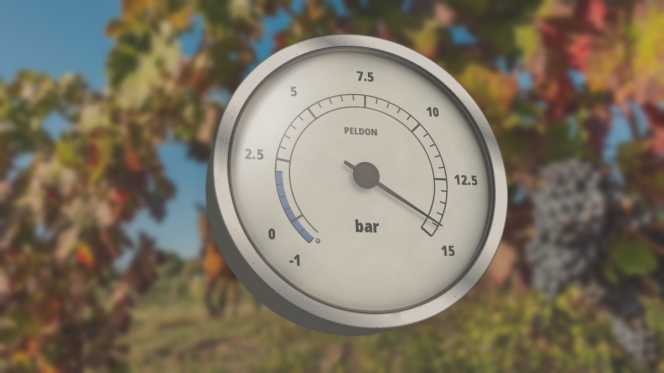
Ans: 14.5 bar
